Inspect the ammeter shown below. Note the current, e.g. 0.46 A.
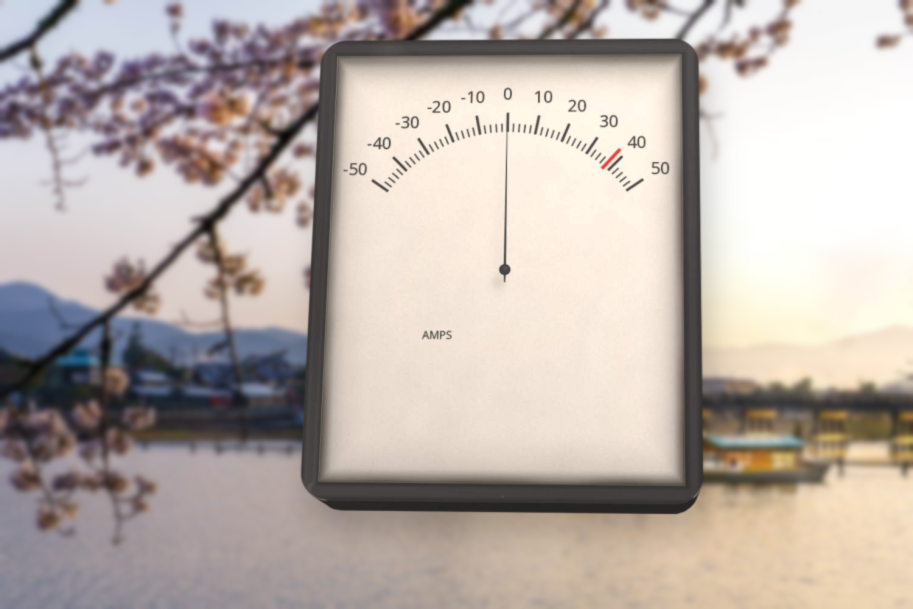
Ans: 0 A
